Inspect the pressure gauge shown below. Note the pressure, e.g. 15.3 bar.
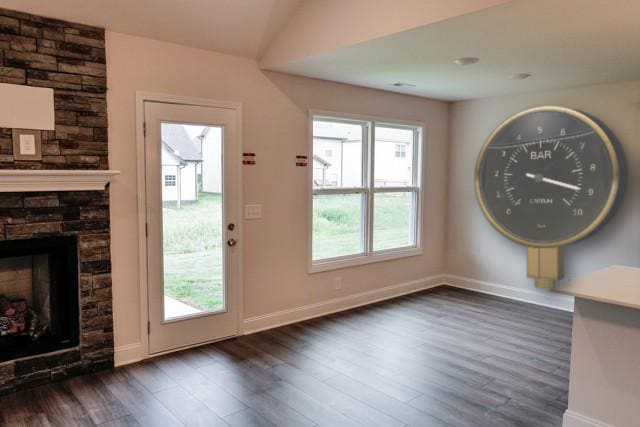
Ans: 9 bar
